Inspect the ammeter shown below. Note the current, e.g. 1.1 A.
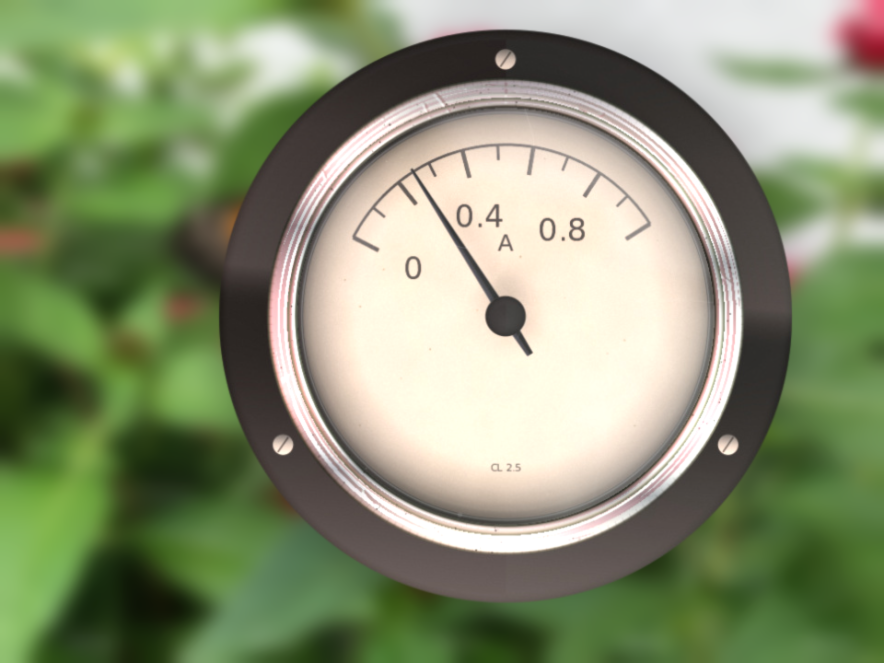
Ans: 0.25 A
